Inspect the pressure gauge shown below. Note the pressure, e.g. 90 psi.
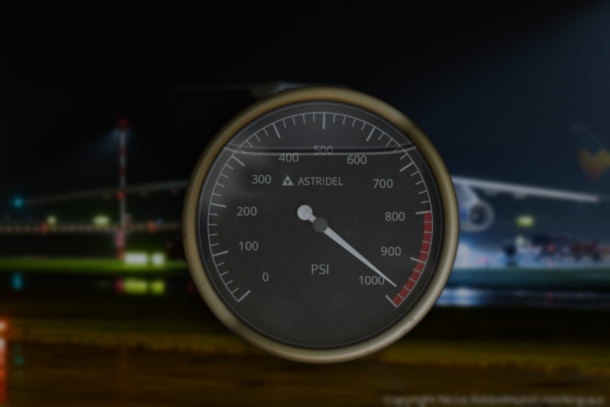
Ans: 970 psi
